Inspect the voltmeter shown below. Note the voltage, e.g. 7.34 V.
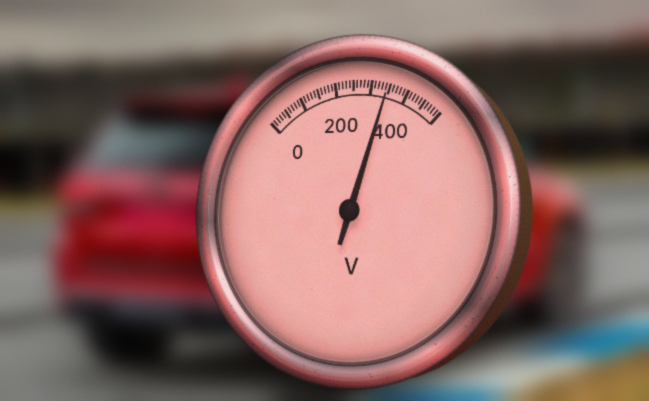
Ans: 350 V
